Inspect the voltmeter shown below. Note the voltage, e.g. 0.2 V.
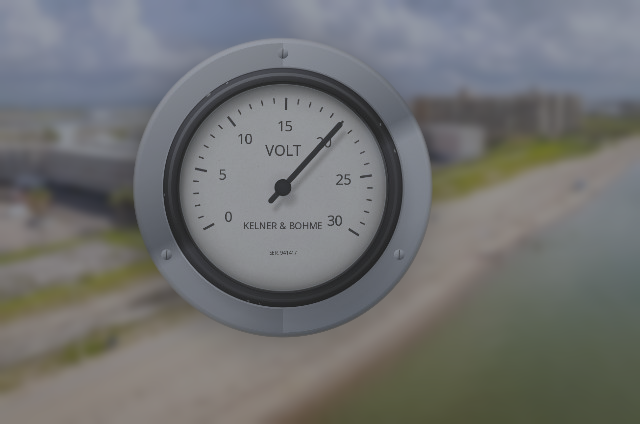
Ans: 20 V
